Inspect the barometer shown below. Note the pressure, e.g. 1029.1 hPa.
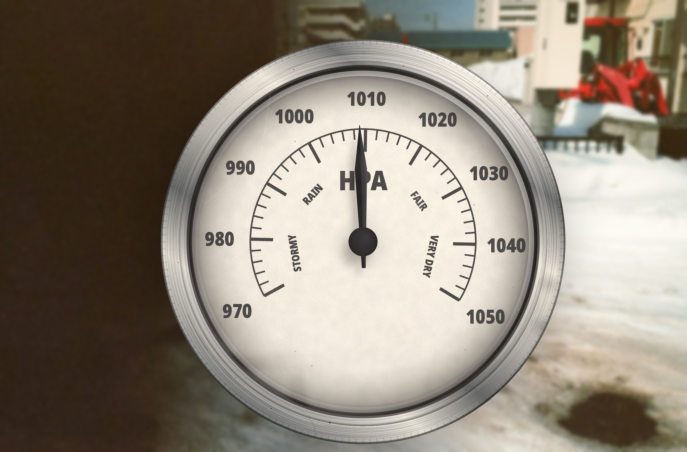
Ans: 1009 hPa
